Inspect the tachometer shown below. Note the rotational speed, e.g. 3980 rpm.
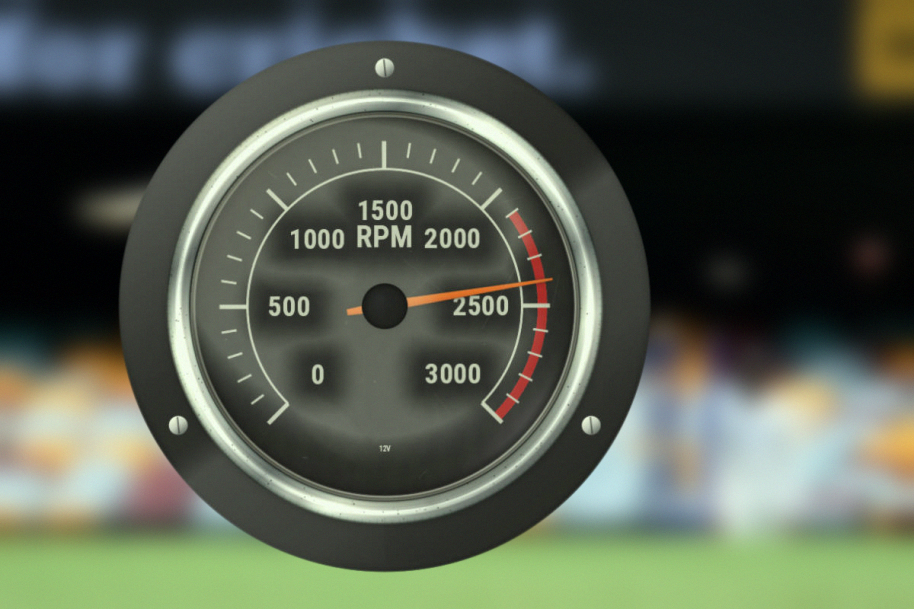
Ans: 2400 rpm
